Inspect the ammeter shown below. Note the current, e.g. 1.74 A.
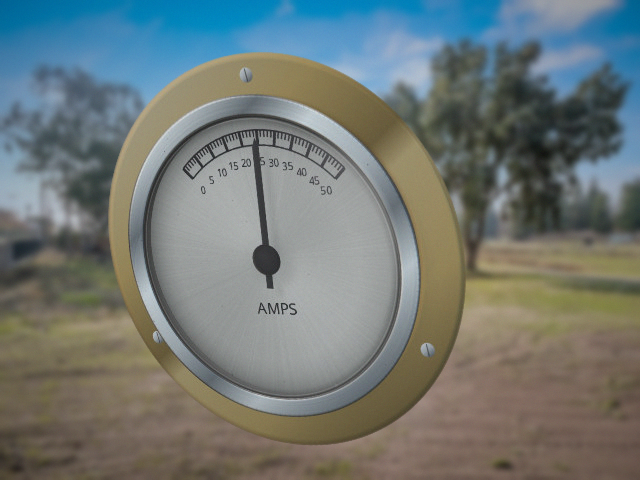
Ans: 25 A
